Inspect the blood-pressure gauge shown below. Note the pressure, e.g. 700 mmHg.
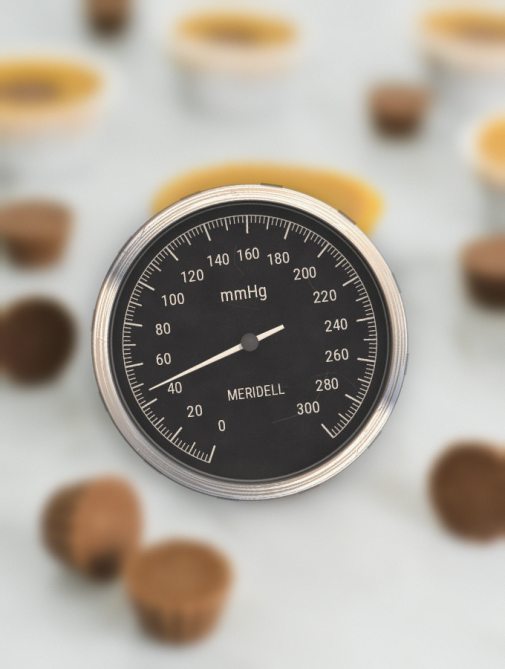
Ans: 46 mmHg
